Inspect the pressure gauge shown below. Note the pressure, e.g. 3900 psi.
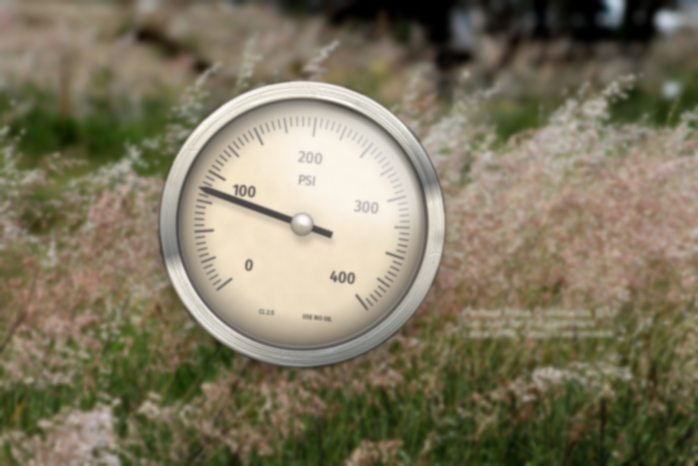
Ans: 85 psi
